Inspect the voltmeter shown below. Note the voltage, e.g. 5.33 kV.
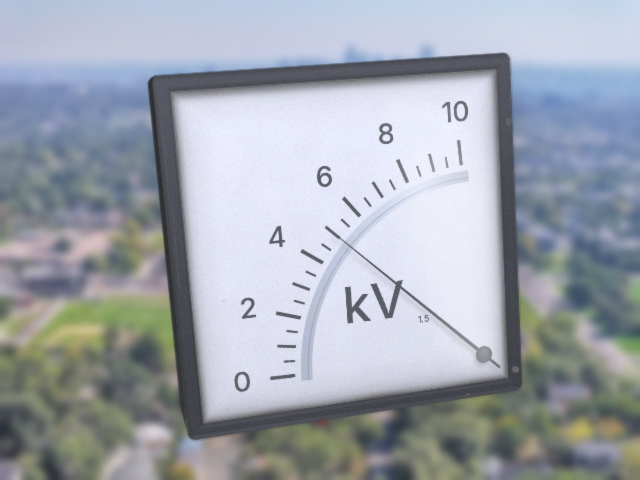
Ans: 5 kV
